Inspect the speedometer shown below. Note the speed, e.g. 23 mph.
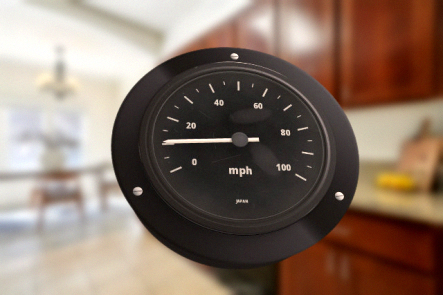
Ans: 10 mph
